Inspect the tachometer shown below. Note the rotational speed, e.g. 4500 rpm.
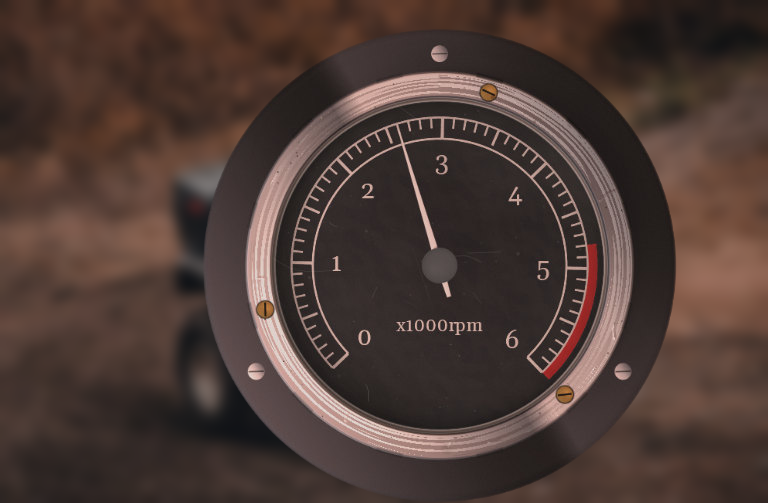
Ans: 2600 rpm
